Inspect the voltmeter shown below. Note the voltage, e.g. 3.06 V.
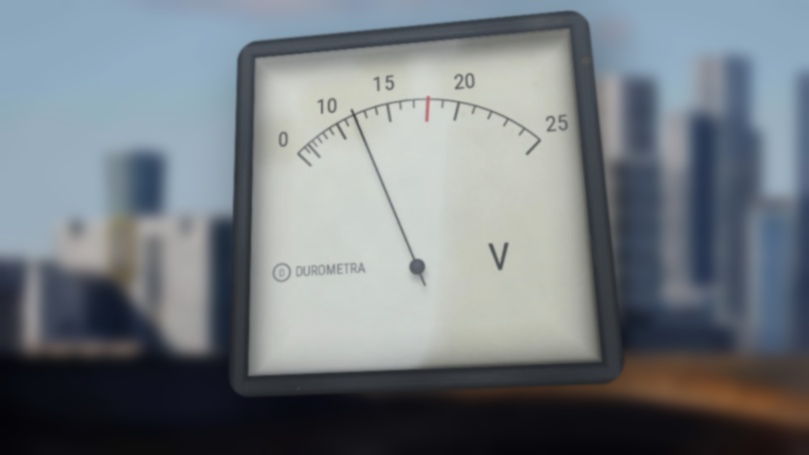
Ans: 12 V
